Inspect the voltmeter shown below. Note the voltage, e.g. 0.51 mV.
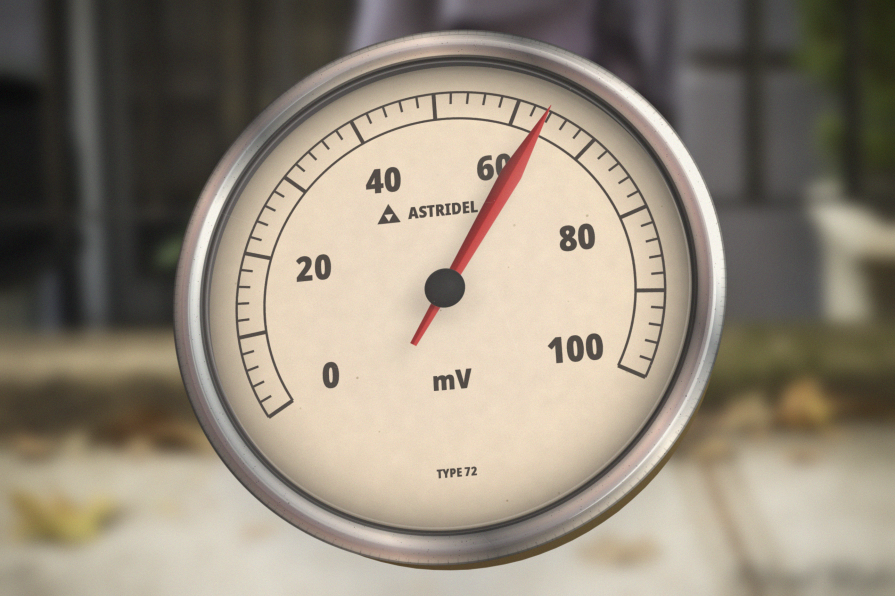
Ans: 64 mV
